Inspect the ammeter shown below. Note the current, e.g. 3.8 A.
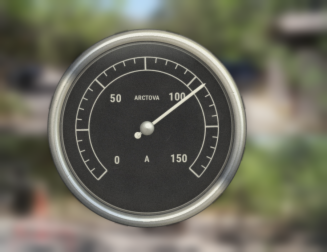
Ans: 105 A
